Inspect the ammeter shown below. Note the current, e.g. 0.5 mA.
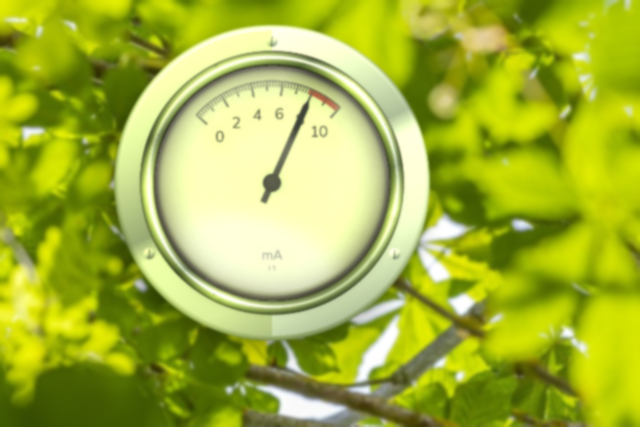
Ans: 8 mA
